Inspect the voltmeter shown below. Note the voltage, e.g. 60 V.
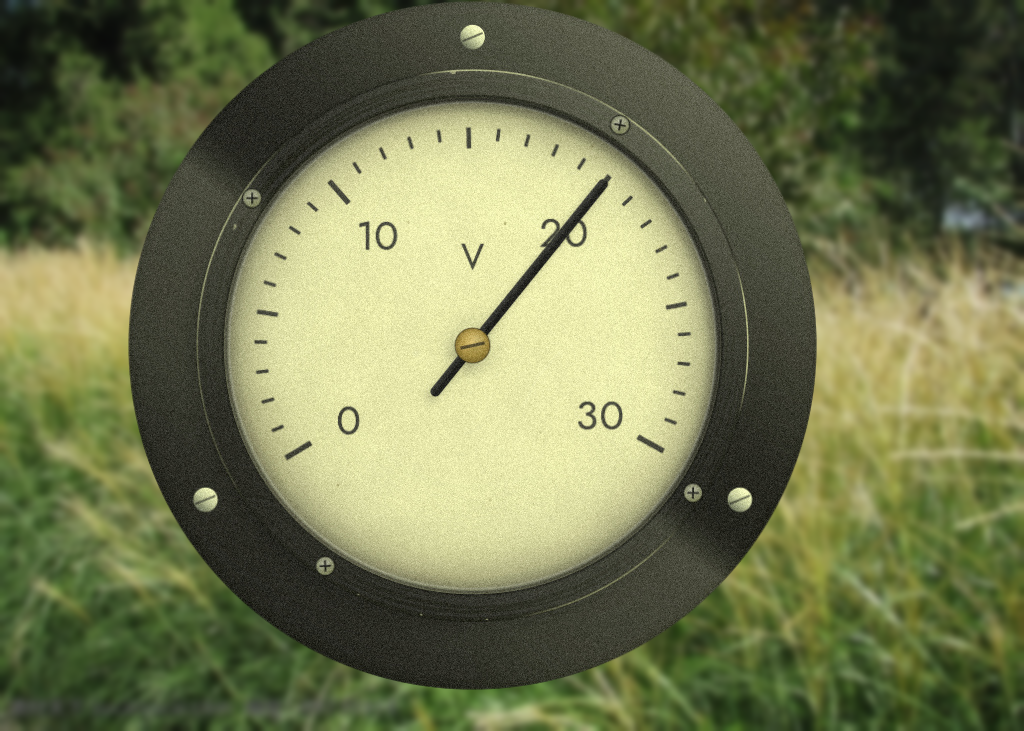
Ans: 20 V
